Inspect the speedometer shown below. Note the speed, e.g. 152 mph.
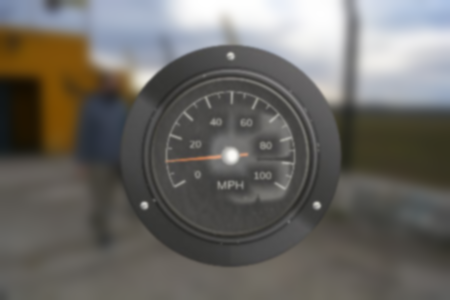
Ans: 10 mph
